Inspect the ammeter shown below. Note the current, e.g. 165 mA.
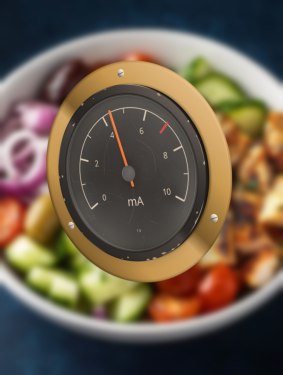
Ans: 4.5 mA
